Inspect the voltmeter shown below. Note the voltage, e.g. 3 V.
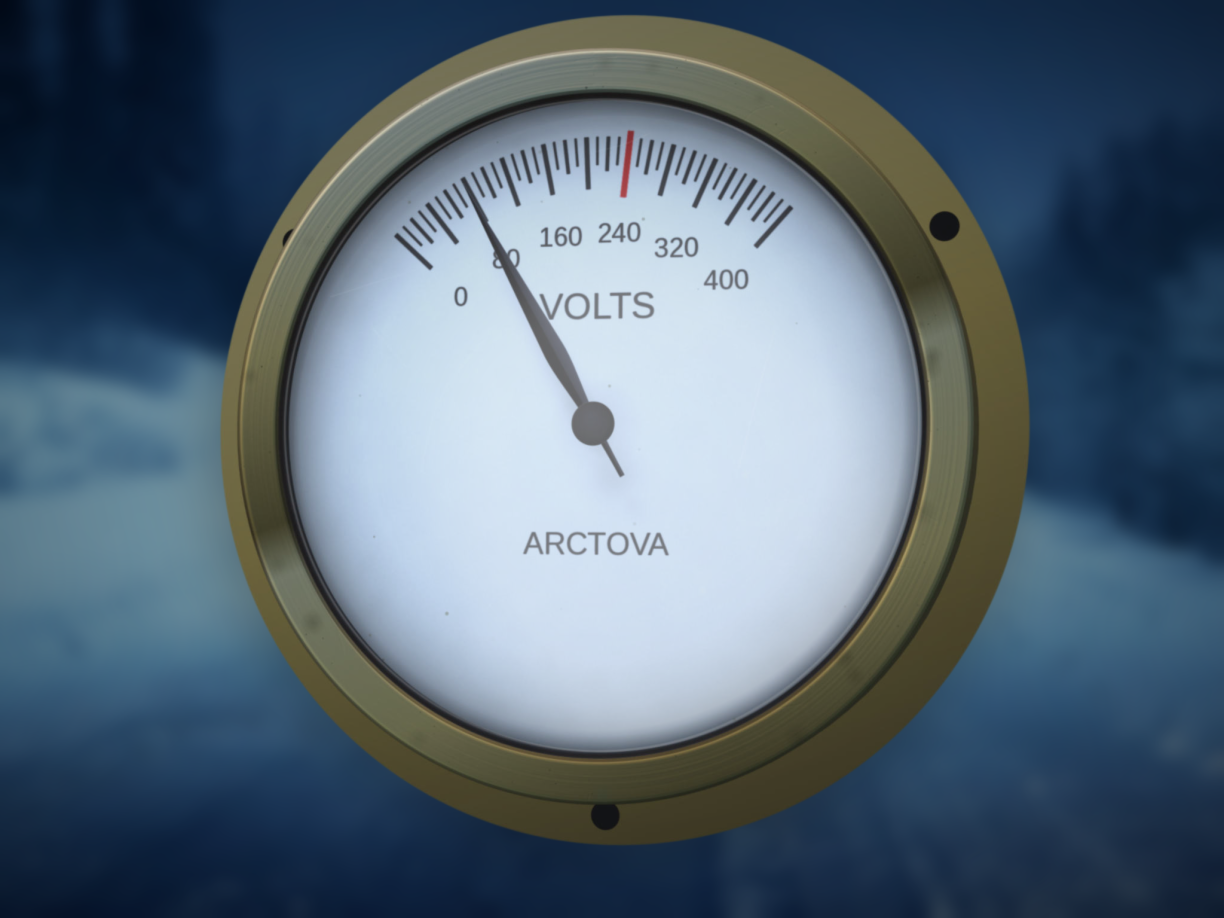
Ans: 80 V
